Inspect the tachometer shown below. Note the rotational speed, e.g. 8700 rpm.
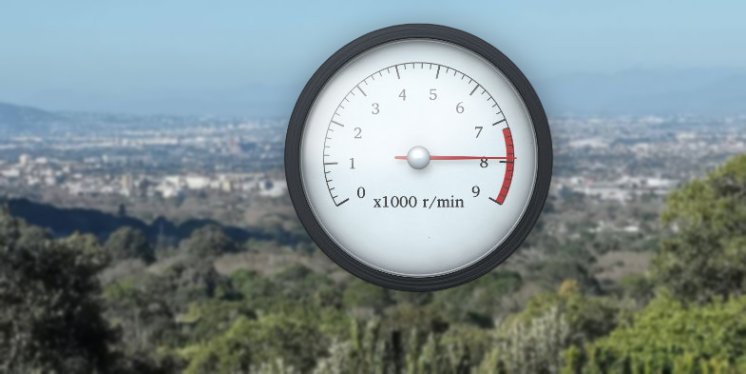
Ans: 7900 rpm
